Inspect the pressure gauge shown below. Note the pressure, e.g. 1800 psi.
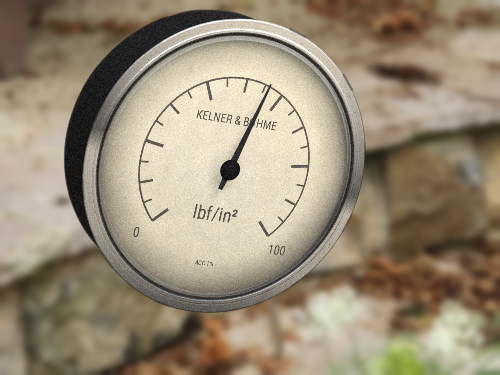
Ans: 55 psi
